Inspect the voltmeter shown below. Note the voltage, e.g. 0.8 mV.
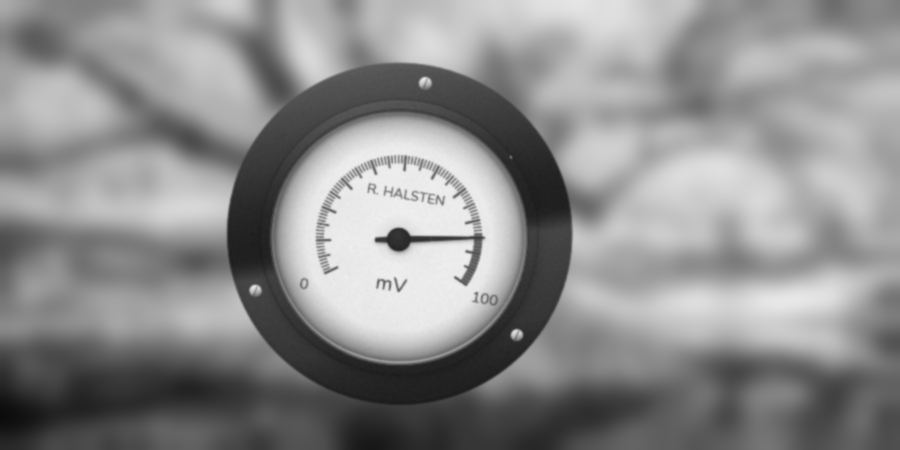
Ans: 85 mV
